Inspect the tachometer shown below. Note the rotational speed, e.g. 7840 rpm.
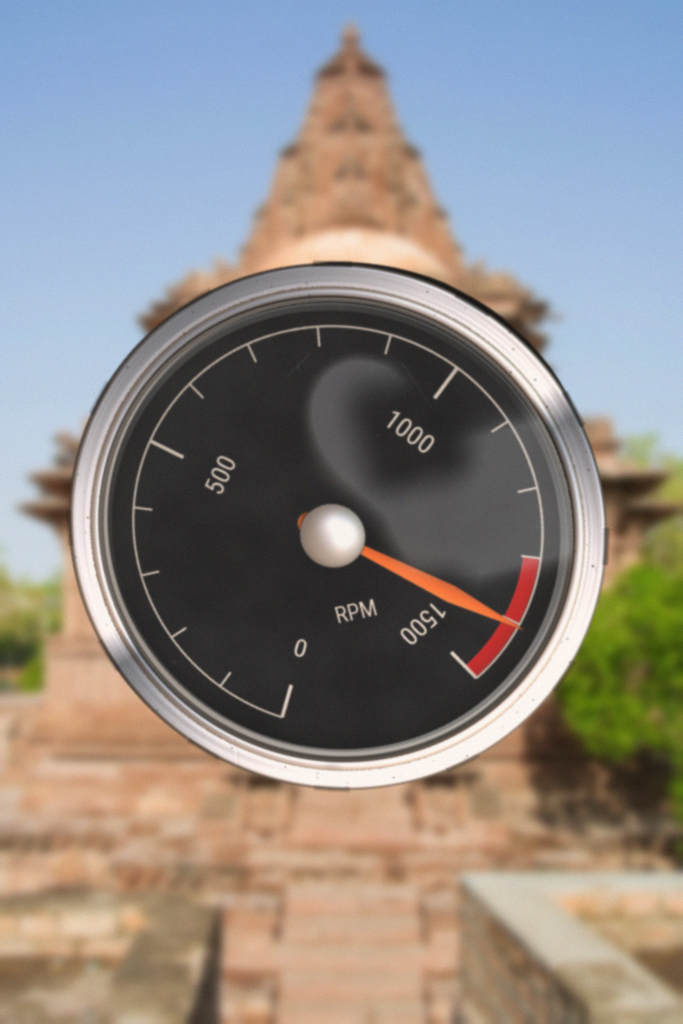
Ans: 1400 rpm
